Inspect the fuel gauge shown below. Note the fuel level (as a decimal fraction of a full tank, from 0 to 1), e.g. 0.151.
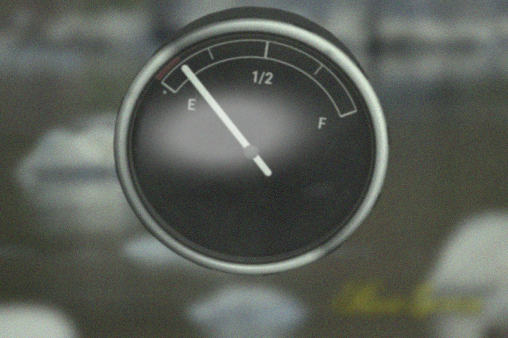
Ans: 0.125
